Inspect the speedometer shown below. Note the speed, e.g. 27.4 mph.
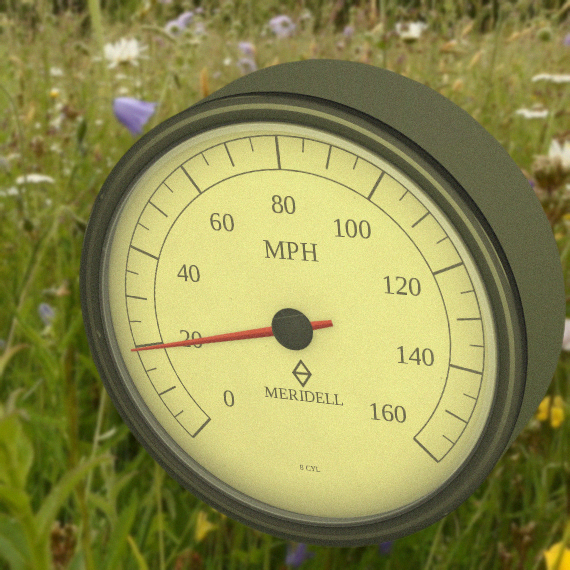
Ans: 20 mph
